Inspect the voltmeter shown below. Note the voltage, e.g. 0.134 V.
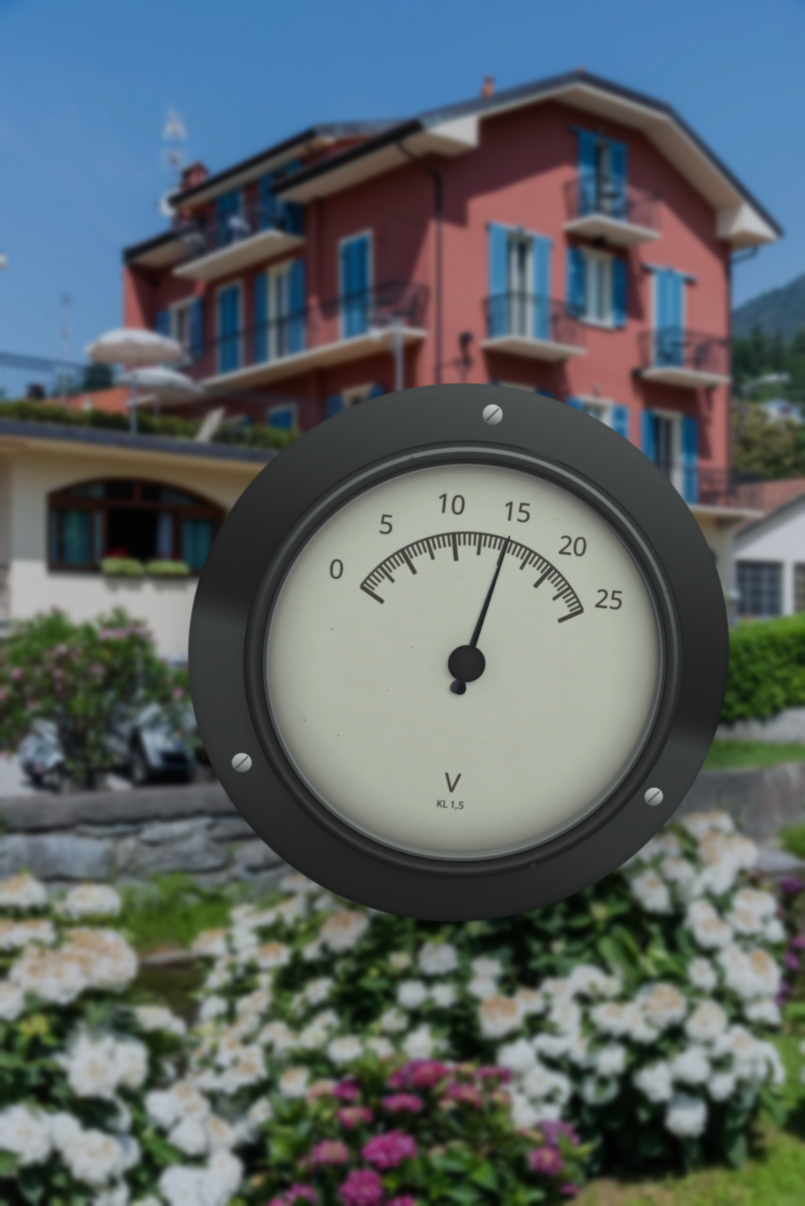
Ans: 15 V
